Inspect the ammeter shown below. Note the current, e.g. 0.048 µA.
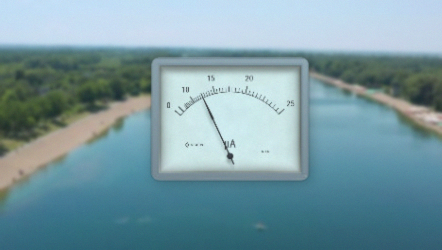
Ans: 12.5 µA
